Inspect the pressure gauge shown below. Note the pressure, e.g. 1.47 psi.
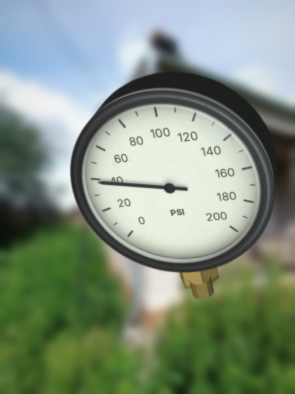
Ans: 40 psi
